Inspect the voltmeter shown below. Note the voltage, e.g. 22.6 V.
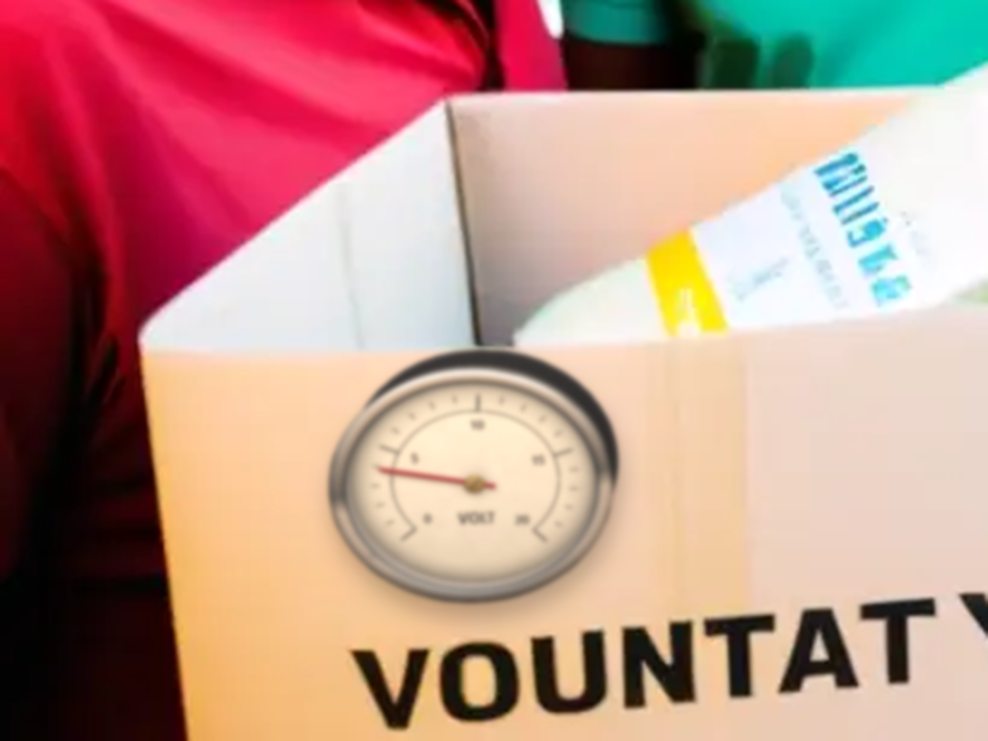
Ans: 4 V
